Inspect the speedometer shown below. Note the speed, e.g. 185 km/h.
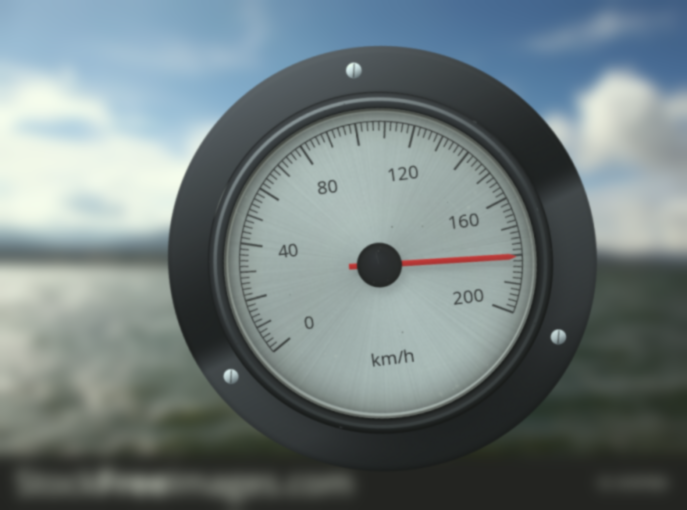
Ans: 180 km/h
